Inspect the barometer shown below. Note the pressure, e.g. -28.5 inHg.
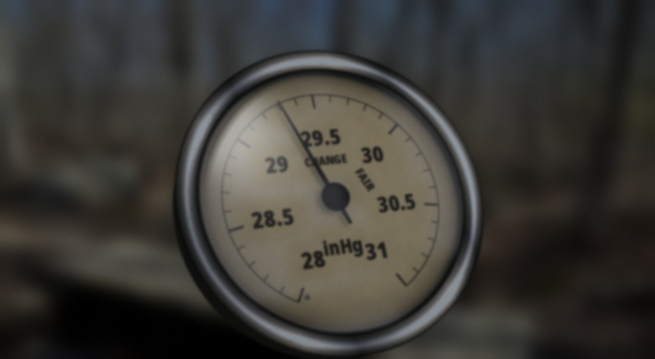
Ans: 29.3 inHg
